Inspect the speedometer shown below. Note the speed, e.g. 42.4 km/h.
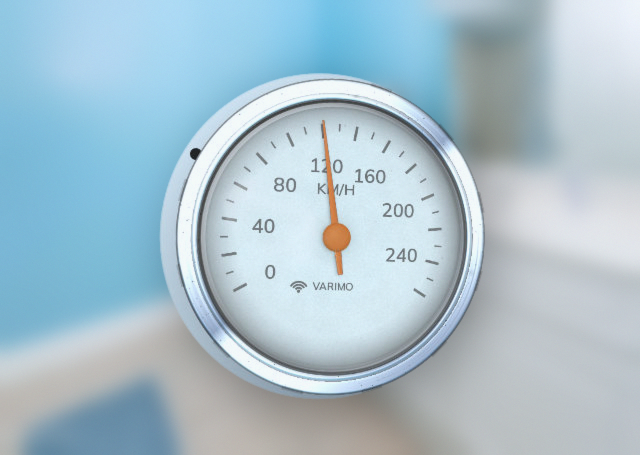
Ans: 120 km/h
